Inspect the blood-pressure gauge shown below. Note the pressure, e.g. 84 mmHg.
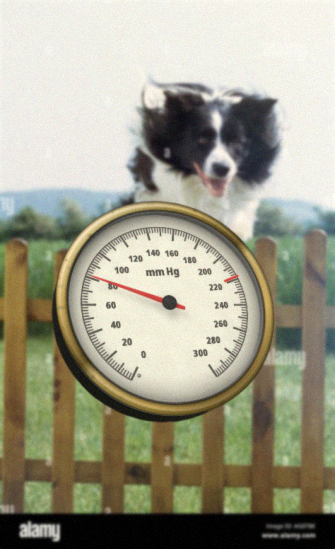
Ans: 80 mmHg
